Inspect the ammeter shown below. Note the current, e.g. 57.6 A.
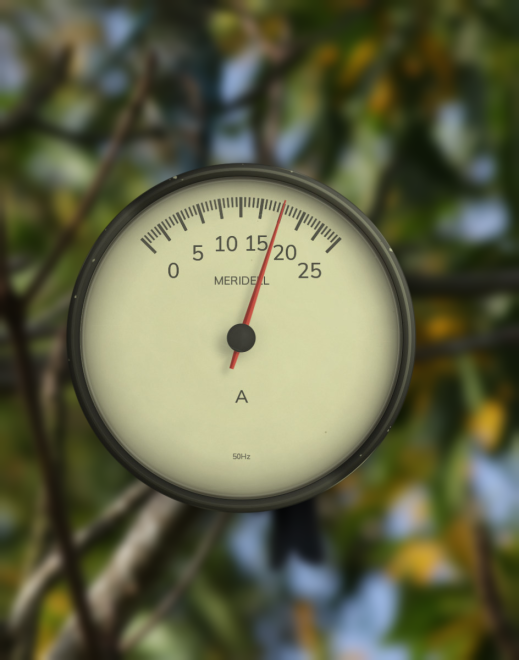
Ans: 17.5 A
